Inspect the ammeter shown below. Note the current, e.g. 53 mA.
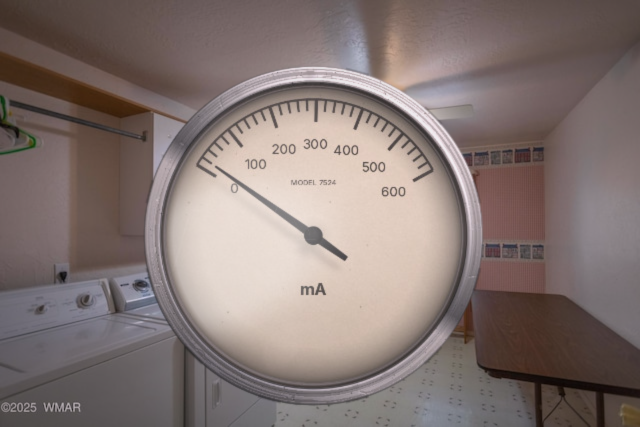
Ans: 20 mA
